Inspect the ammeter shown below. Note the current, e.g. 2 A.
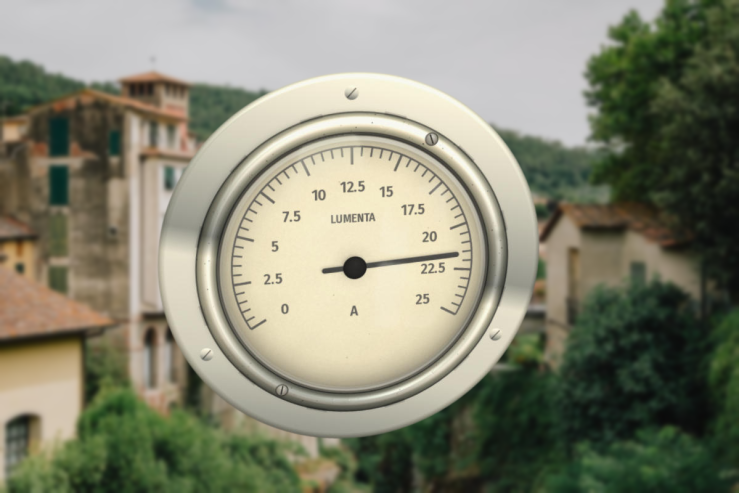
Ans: 21.5 A
